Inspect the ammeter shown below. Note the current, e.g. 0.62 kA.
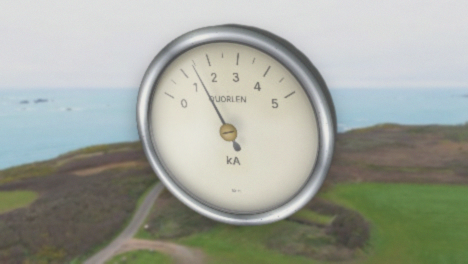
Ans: 1.5 kA
